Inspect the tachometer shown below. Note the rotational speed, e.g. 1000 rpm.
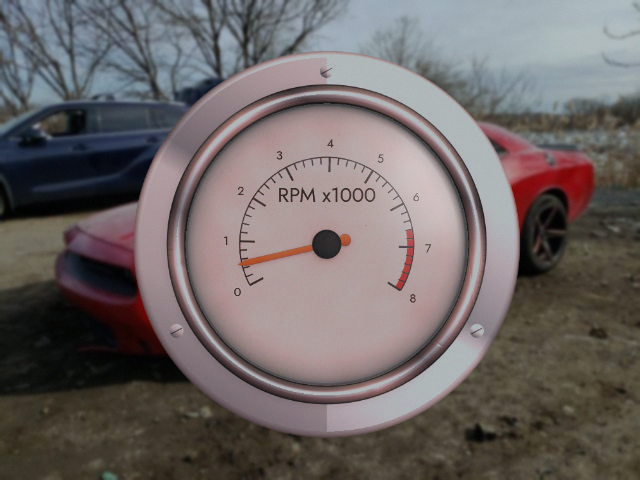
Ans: 500 rpm
